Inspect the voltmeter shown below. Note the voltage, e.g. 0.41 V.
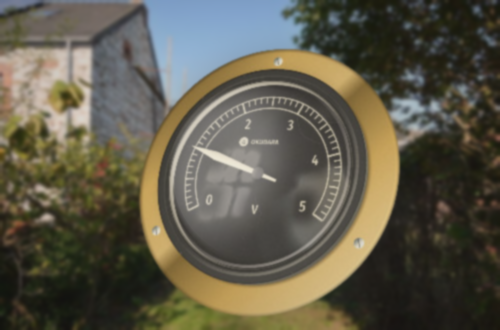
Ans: 1 V
